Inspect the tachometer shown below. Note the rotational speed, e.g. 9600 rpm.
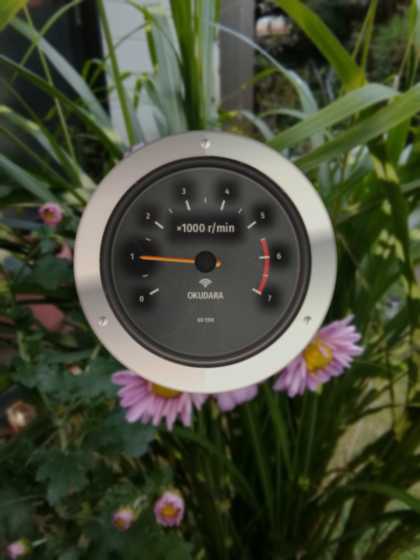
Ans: 1000 rpm
